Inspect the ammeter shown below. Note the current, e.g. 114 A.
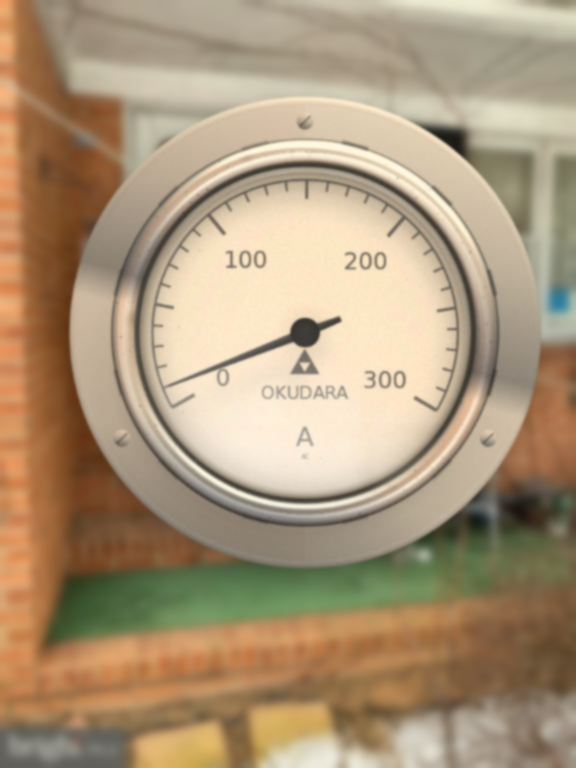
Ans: 10 A
